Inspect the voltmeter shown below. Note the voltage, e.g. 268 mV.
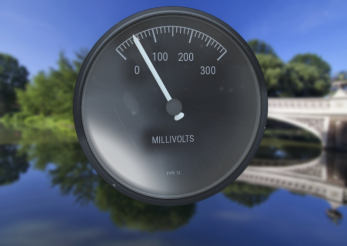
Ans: 50 mV
